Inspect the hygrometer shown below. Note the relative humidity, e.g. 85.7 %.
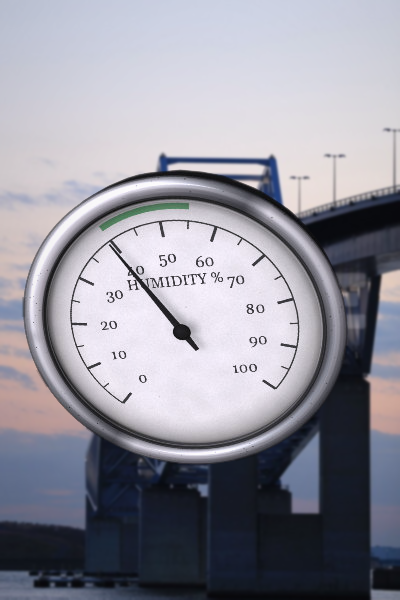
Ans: 40 %
